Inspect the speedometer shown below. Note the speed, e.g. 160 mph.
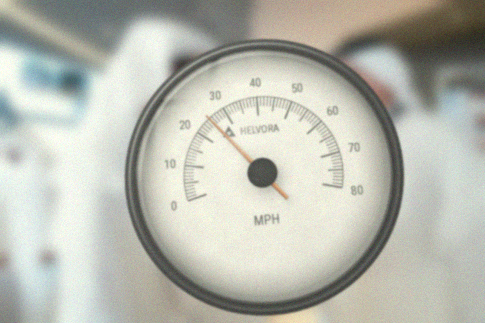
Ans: 25 mph
